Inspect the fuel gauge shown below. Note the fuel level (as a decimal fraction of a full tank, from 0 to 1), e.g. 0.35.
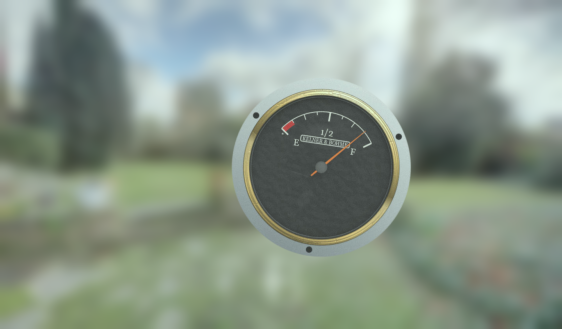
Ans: 0.875
